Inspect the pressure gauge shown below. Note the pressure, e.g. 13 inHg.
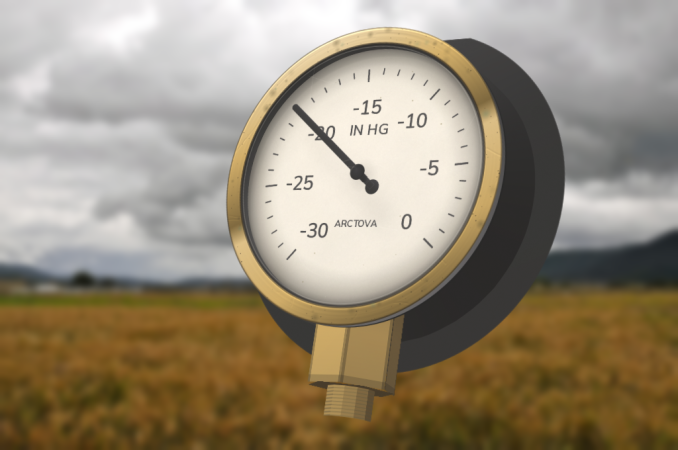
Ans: -20 inHg
